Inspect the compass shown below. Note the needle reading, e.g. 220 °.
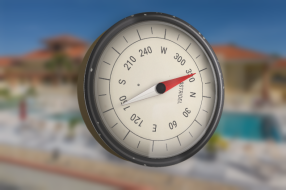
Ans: 330 °
